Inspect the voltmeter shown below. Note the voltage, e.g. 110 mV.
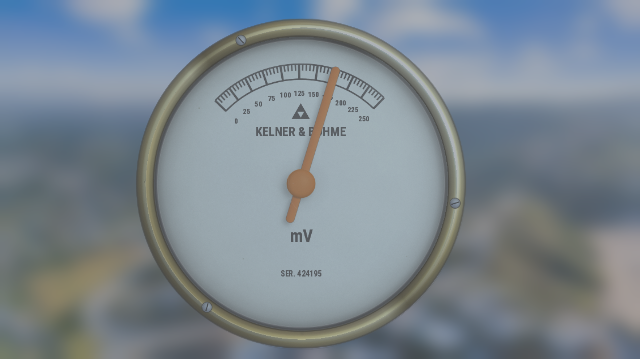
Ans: 175 mV
